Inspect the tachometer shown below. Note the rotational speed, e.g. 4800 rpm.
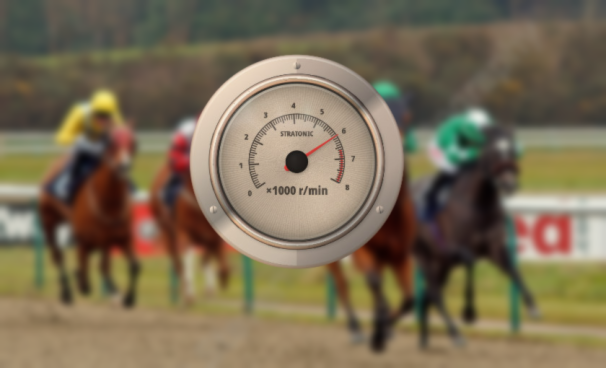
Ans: 6000 rpm
